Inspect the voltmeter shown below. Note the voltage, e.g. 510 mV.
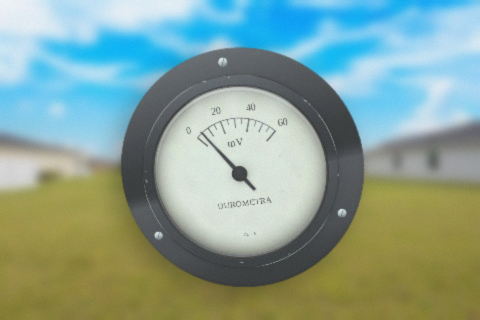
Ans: 5 mV
